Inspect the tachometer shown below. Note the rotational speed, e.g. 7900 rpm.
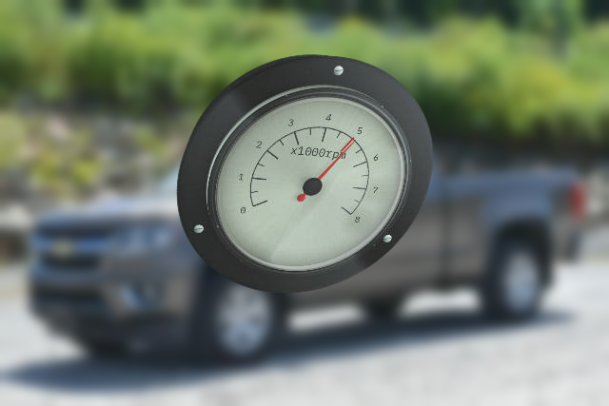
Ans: 5000 rpm
